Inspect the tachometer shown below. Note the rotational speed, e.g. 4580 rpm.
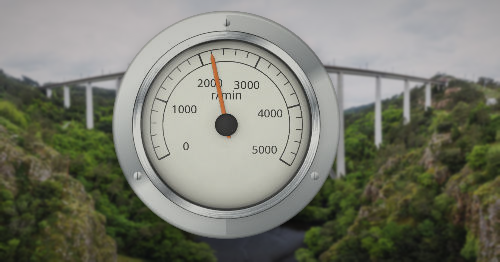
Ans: 2200 rpm
